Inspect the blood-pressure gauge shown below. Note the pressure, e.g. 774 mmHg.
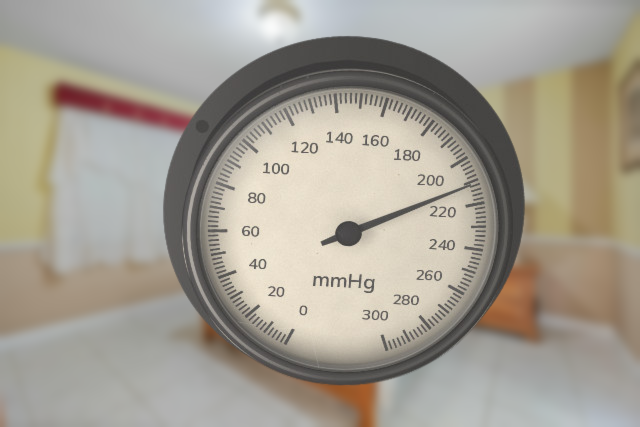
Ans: 210 mmHg
